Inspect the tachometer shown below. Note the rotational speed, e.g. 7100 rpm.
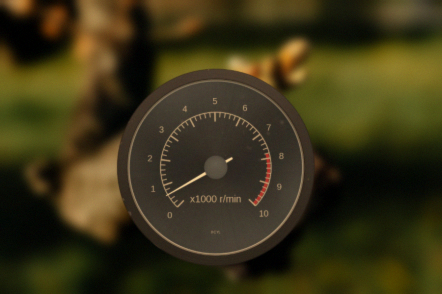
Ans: 600 rpm
